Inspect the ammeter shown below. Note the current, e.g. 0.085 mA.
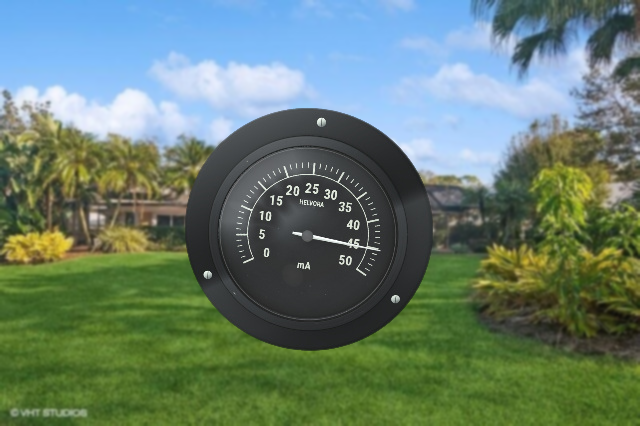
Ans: 45 mA
